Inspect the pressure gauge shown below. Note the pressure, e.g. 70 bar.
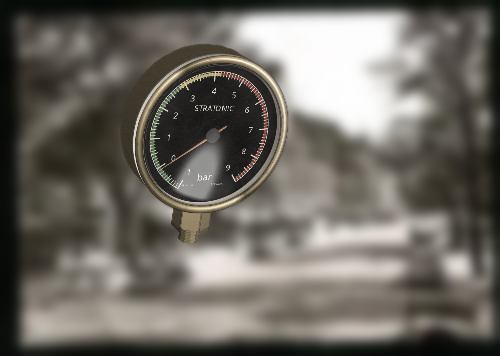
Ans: 0 bar
